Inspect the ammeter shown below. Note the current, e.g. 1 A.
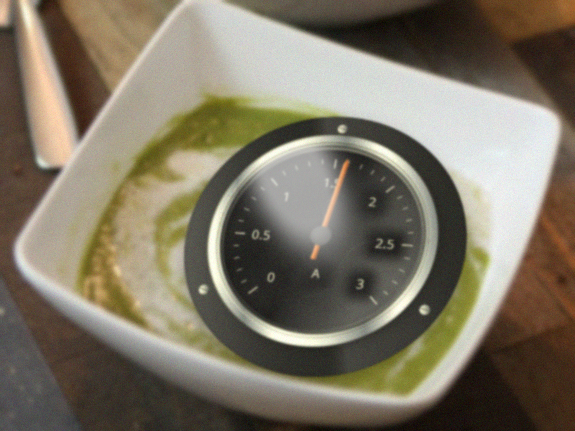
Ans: 1.6 A
